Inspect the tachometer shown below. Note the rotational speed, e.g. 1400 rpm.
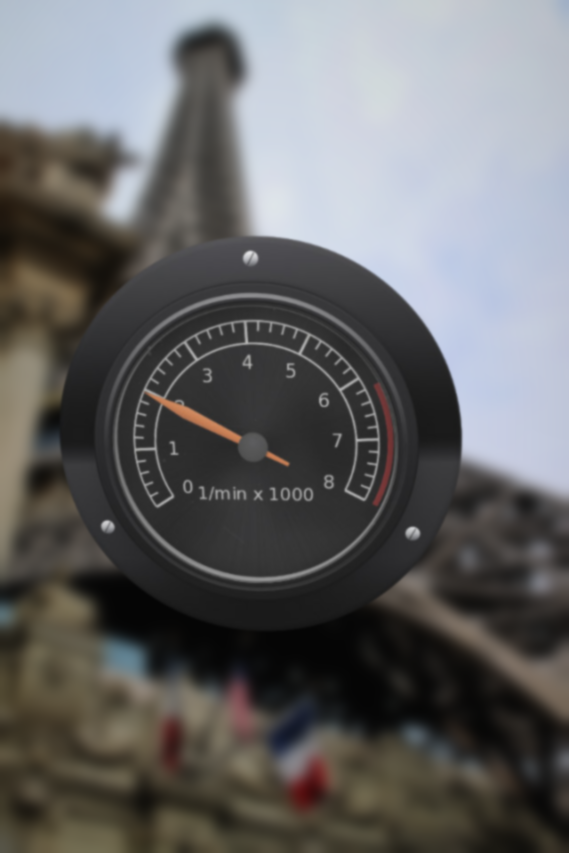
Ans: 2000 rpm
